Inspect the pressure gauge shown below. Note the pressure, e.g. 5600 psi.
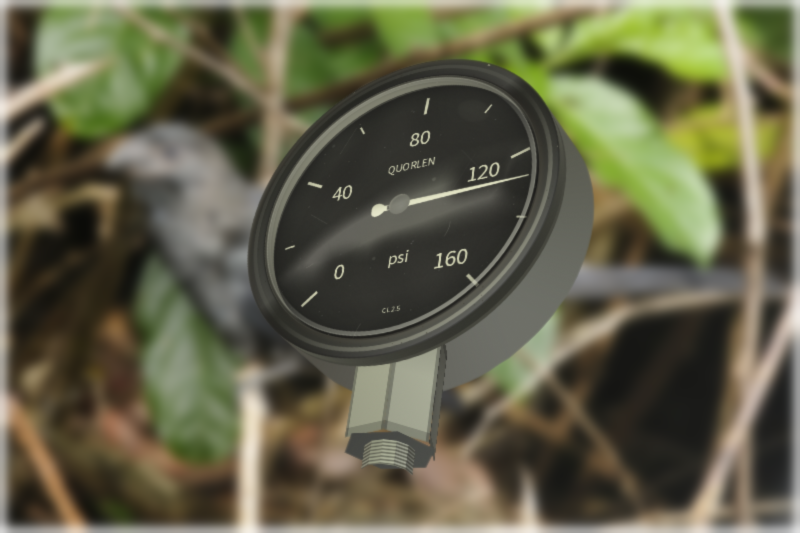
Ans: 130 psi
